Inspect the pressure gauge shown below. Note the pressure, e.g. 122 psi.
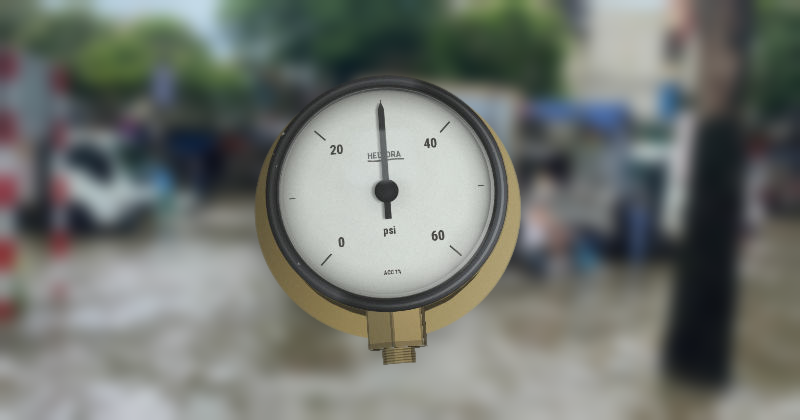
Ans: 30 psi
